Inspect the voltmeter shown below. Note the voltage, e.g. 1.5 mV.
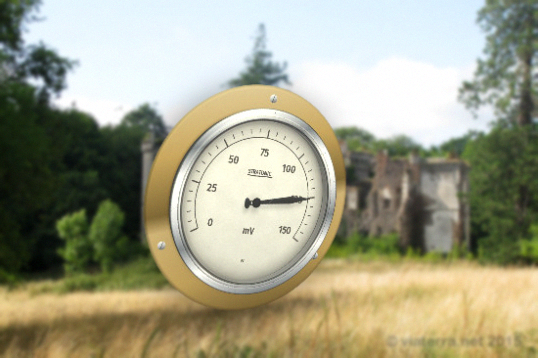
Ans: 125 mV
